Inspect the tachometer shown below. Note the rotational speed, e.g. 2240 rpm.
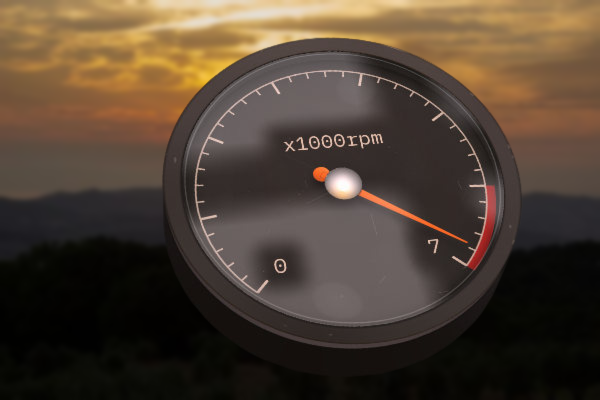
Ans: 6800 rpm
